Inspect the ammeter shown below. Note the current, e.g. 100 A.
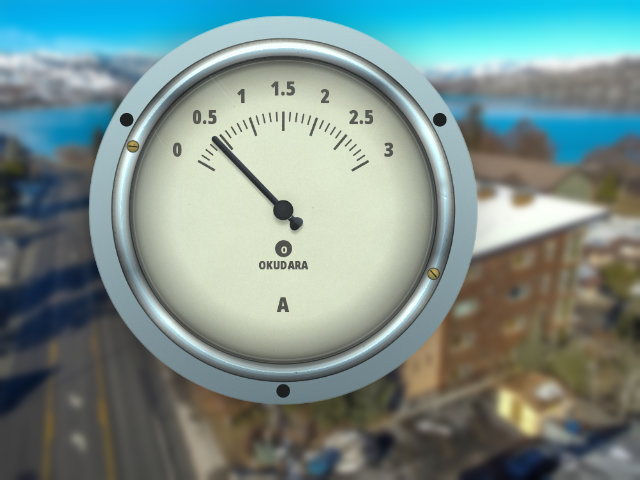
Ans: 0.4 A
